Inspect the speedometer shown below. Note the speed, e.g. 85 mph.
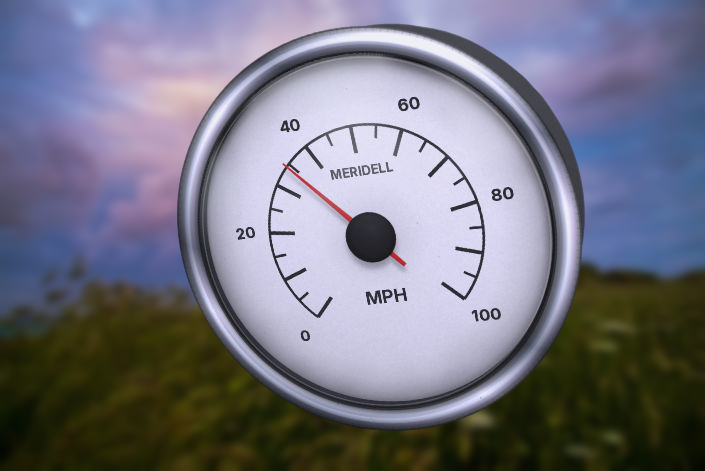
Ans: 35 mph
